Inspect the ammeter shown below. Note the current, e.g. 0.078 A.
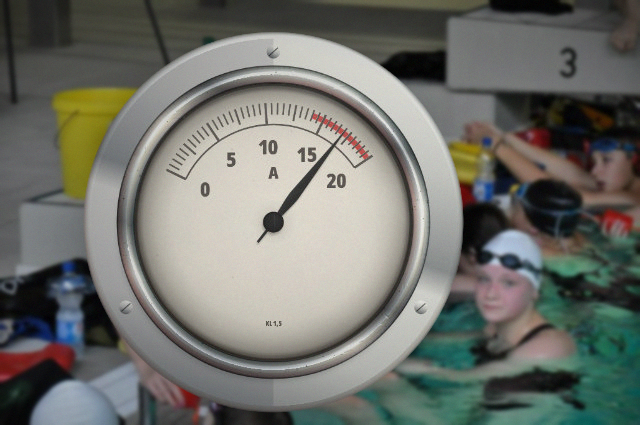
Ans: 17 A
